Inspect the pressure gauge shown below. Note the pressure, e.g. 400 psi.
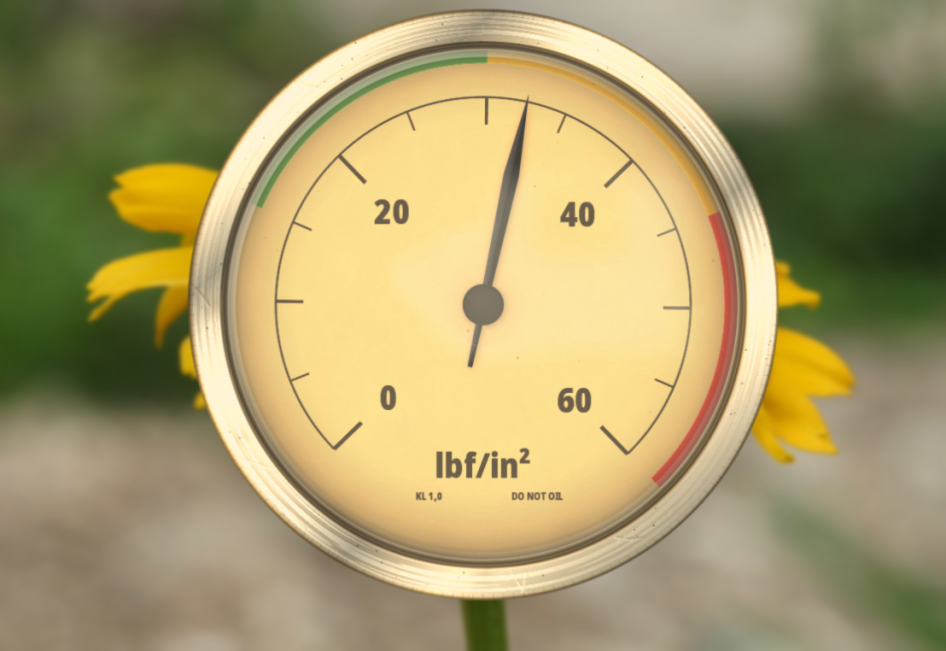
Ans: 32.5 psi
